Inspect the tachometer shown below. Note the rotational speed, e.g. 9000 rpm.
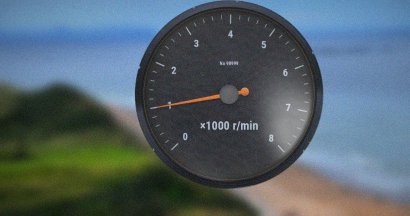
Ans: 1000 rpm
